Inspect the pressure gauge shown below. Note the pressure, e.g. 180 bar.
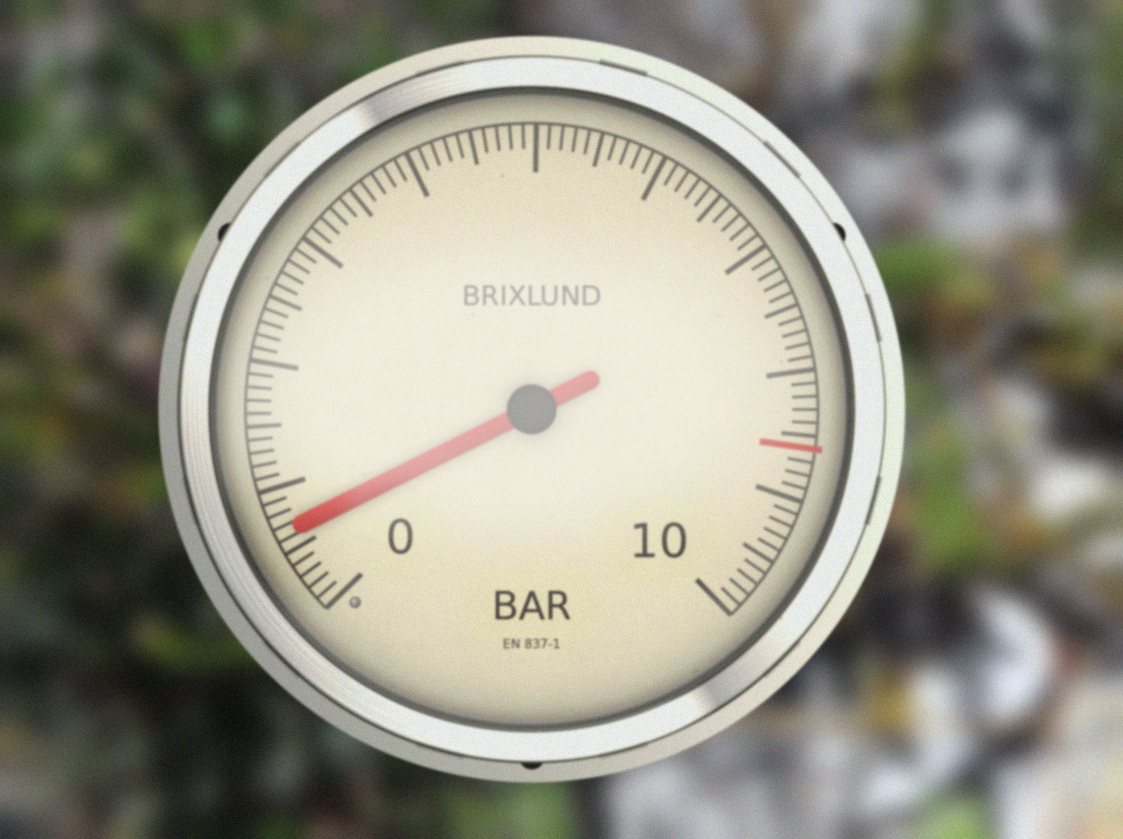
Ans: 0.65 bar
